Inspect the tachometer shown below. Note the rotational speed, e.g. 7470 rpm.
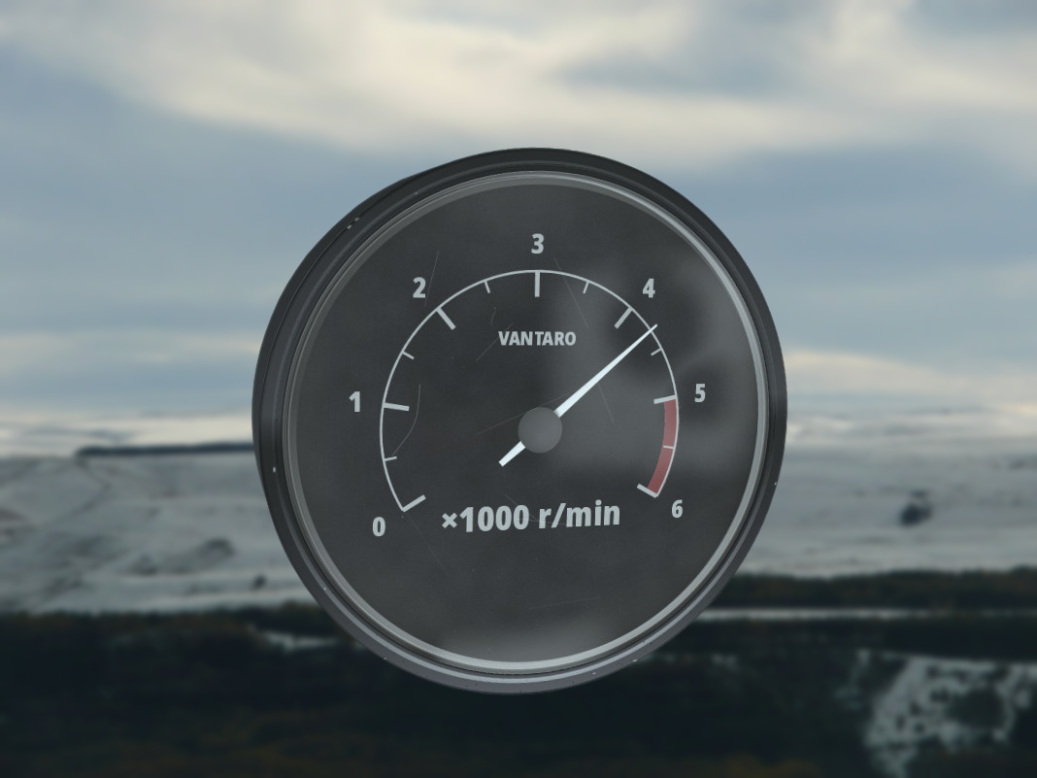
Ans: 4250 rpm
